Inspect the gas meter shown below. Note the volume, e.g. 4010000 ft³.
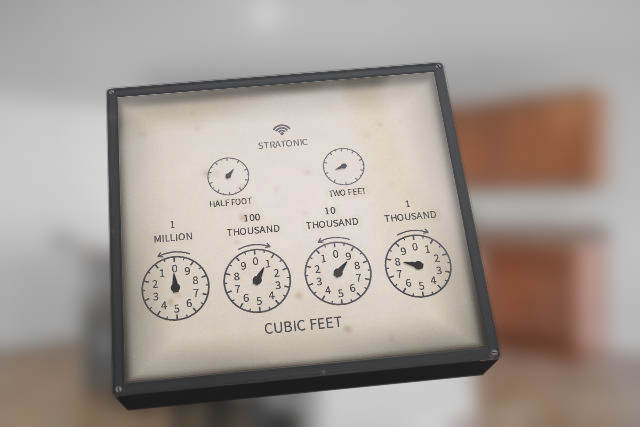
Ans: 8800 ft³
